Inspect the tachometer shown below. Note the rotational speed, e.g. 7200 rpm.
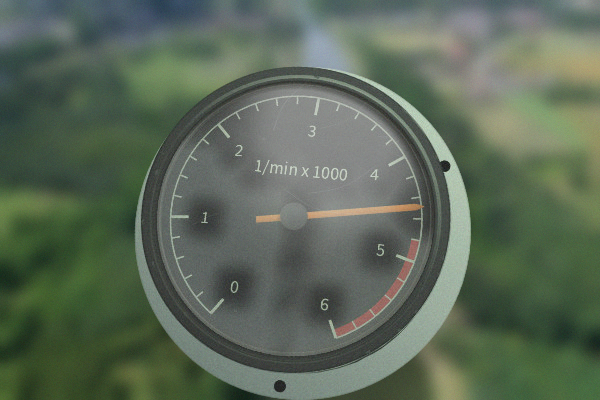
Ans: 4500 rpm
